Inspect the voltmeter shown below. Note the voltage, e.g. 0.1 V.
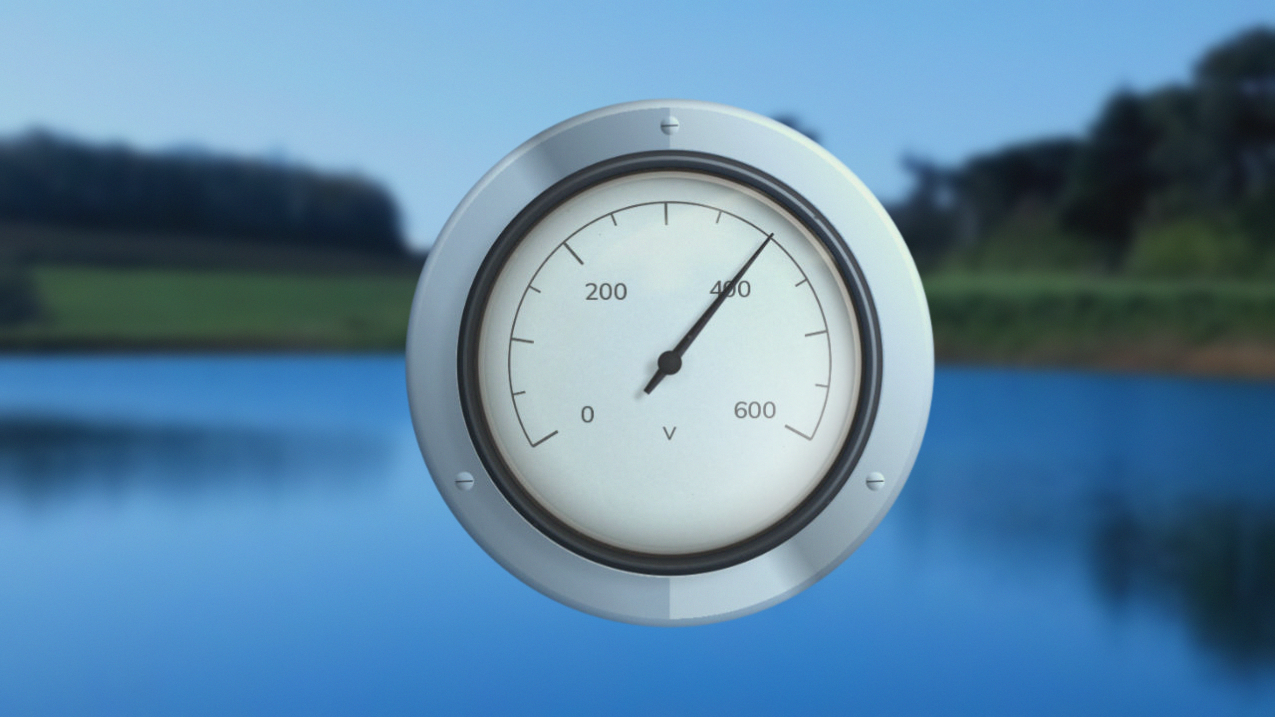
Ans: 400 V
